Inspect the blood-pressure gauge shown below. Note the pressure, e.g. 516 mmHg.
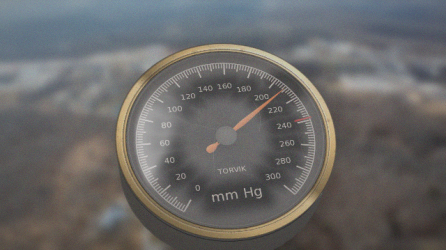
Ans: 210 mmHg
